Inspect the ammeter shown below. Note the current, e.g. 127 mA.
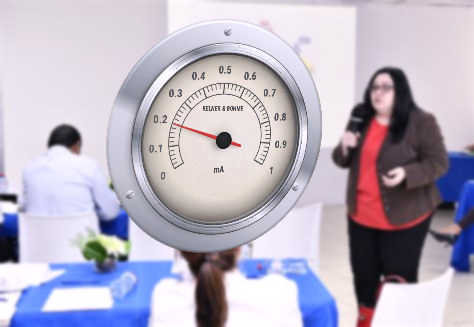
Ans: 0.2 mA
